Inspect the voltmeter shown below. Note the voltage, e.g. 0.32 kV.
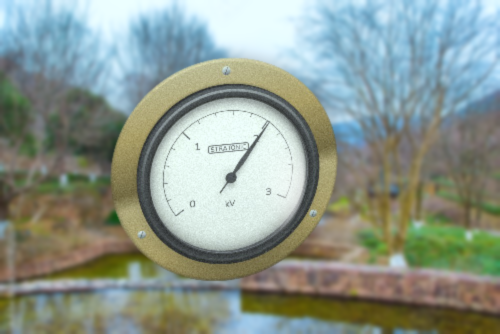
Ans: 2 kV
